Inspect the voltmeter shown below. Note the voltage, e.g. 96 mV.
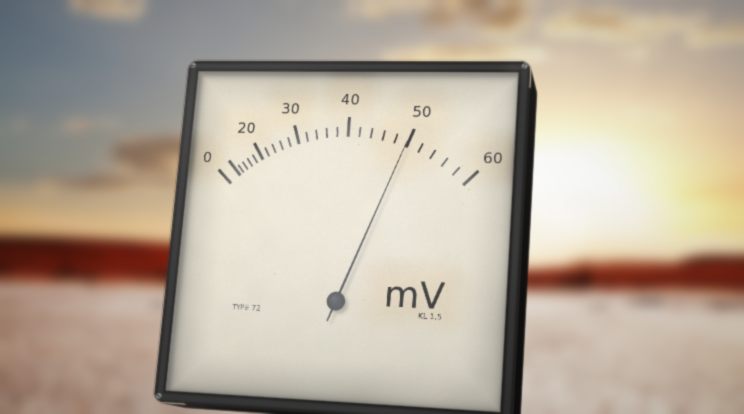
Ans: 50 mV
